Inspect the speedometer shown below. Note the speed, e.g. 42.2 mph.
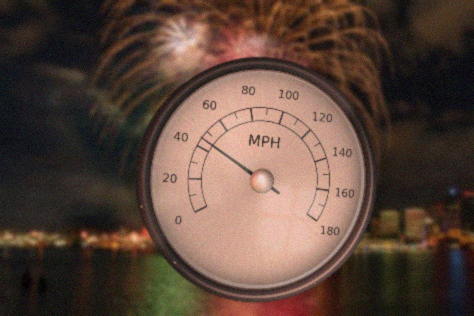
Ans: 45 mph
